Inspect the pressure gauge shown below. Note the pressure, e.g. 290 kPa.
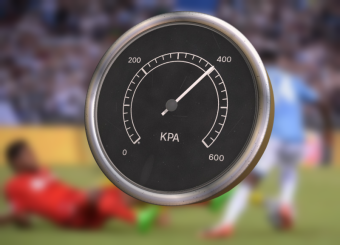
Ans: 400 kPa
